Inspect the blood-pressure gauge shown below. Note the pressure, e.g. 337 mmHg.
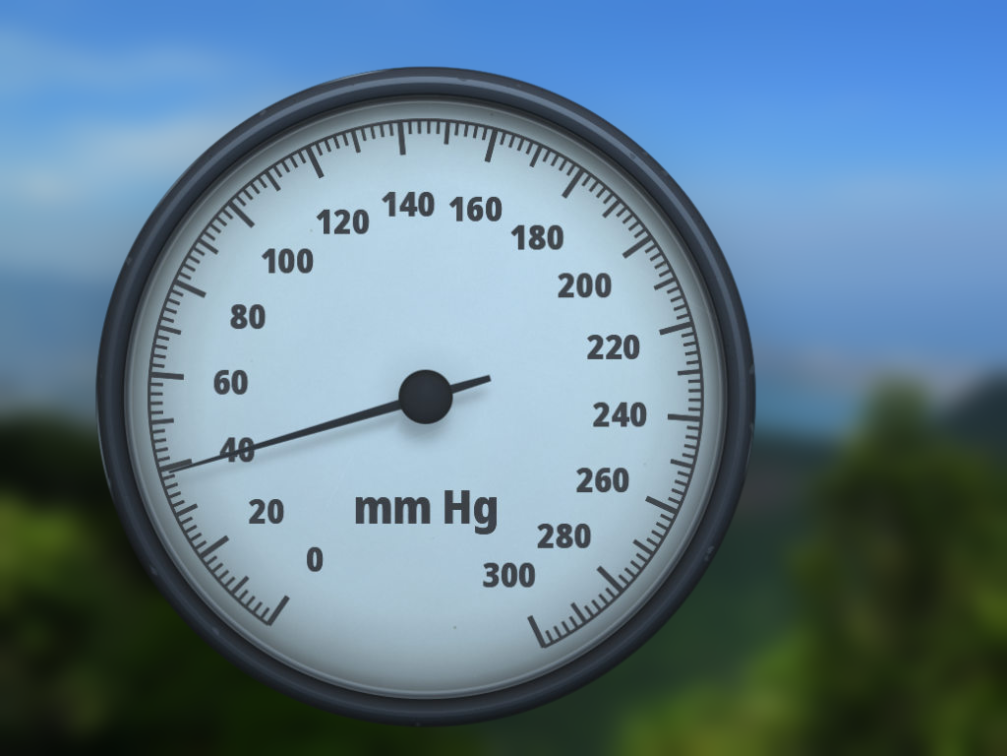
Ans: 39 mmHg
